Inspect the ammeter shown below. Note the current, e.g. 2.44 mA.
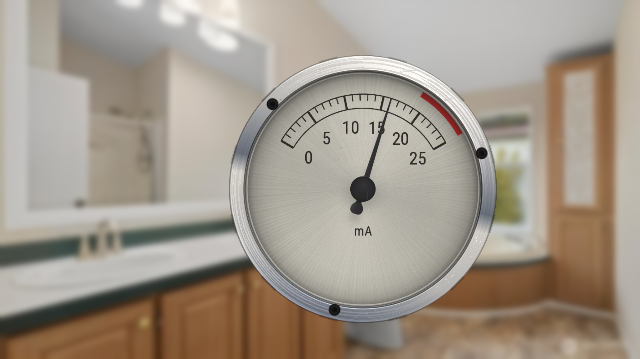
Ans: 16 mA
